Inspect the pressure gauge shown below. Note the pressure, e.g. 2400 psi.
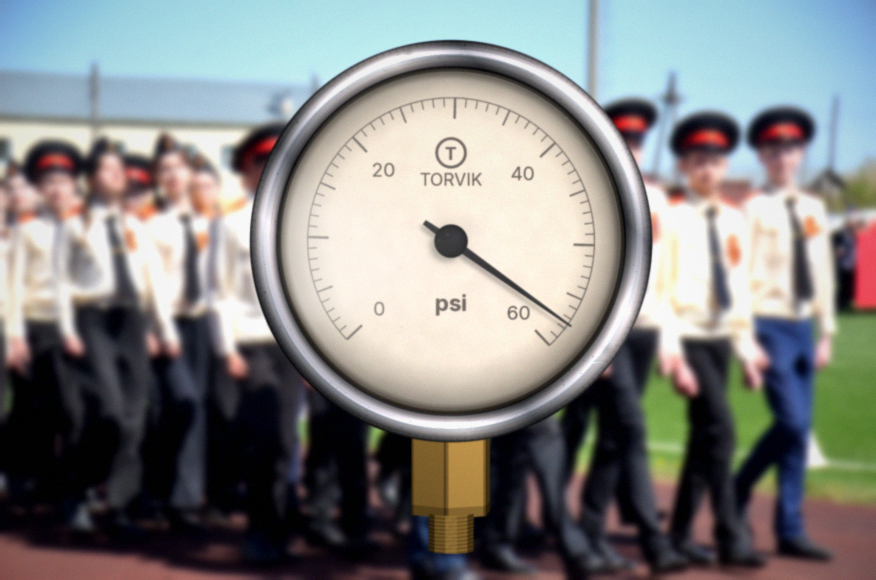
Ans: 57.5 psi
